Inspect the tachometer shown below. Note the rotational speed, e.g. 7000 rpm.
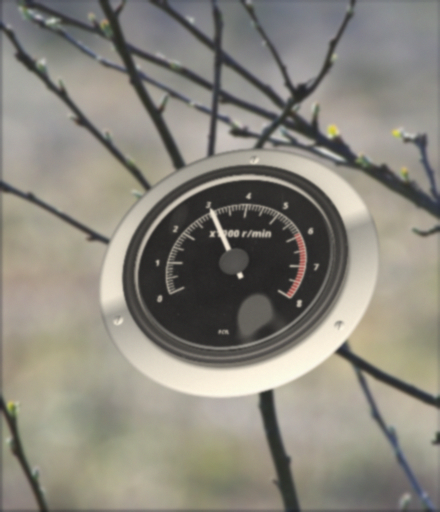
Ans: 3000 rpm
